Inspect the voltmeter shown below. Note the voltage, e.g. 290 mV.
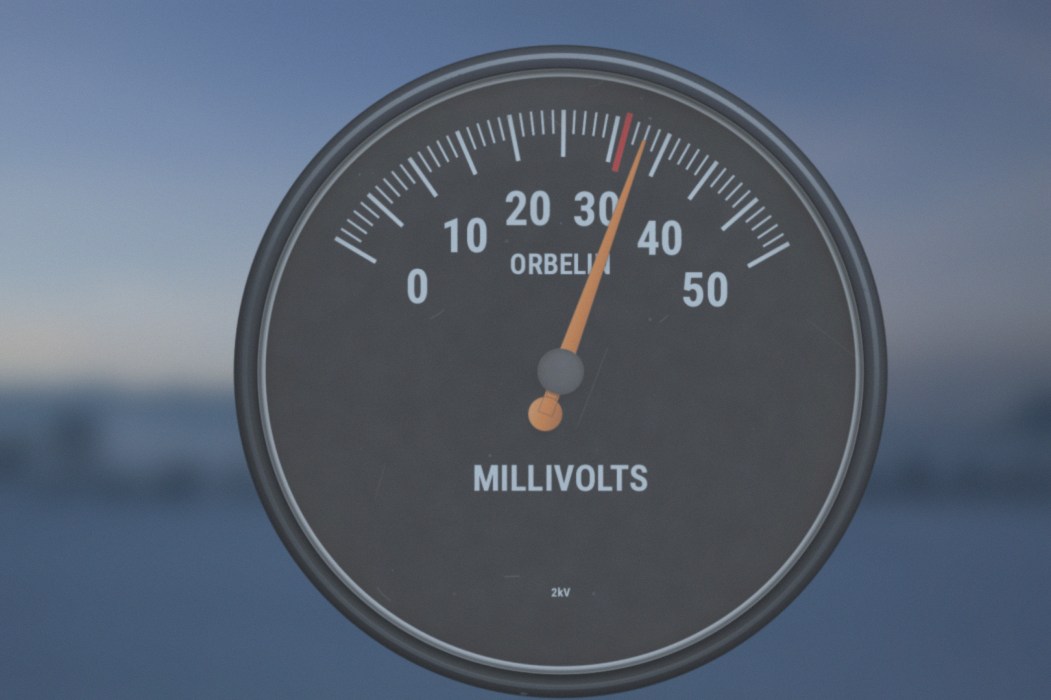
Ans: 33 mV
